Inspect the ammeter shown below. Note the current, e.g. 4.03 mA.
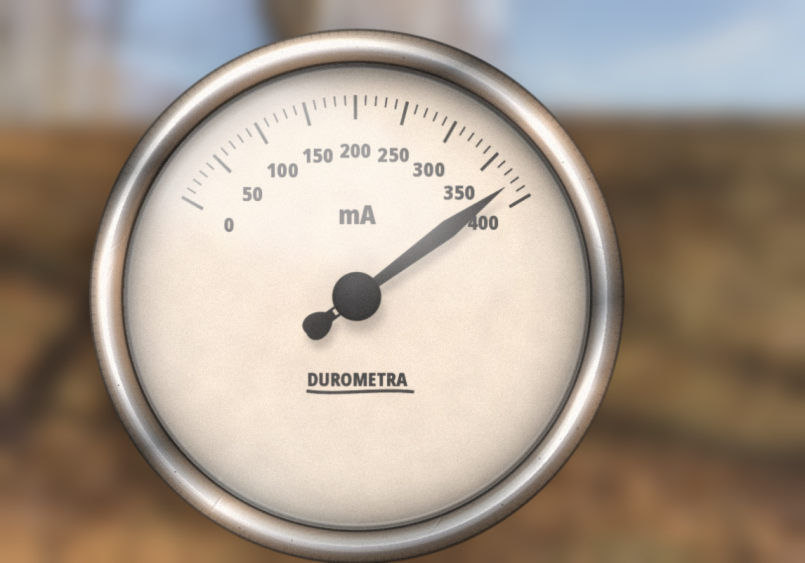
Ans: 380 mA
